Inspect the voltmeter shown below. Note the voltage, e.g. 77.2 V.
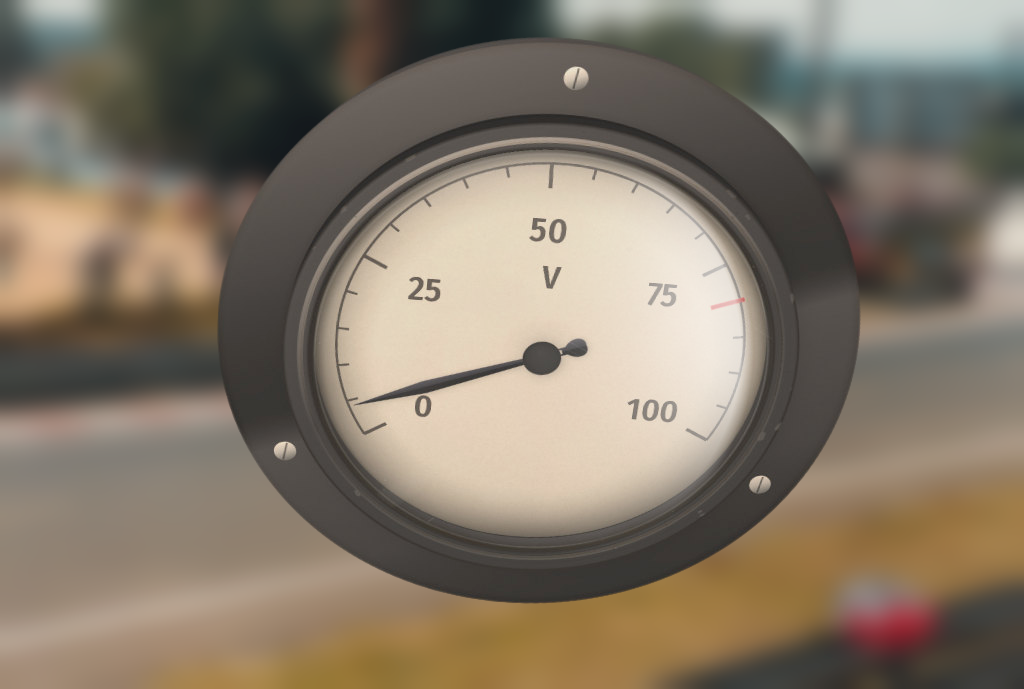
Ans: 5 V
